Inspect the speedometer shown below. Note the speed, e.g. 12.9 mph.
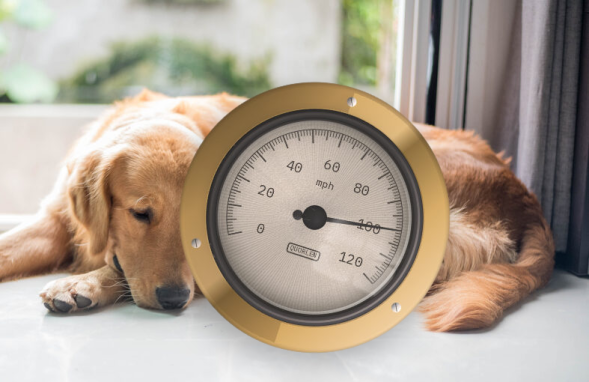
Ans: 100 mph
